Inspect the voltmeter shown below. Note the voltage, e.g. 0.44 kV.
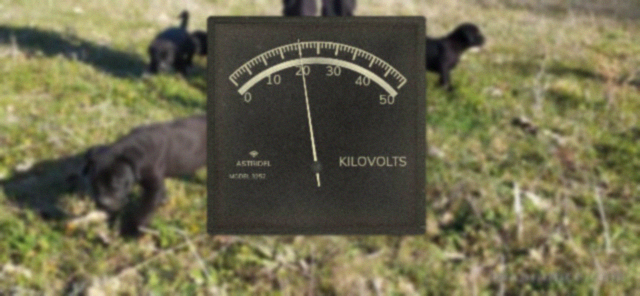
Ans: 20 kV
